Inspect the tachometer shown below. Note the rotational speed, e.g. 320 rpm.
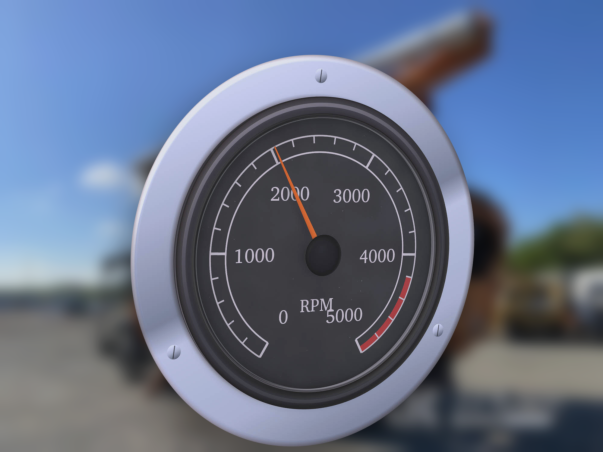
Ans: 2000 rpm
